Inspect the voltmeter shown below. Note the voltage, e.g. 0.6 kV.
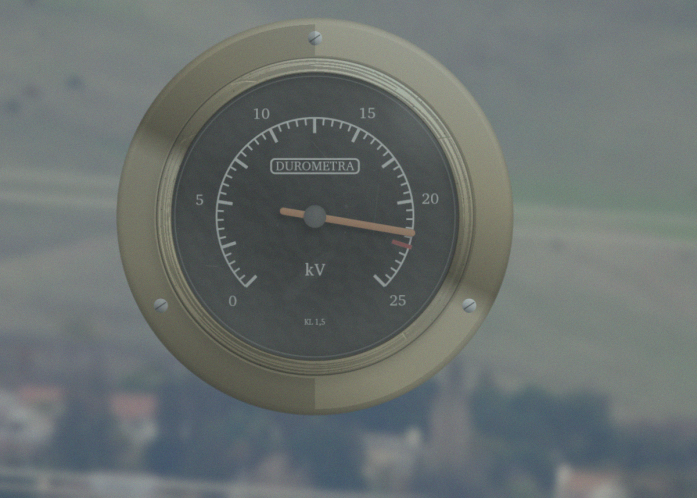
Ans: 21.75 kV
